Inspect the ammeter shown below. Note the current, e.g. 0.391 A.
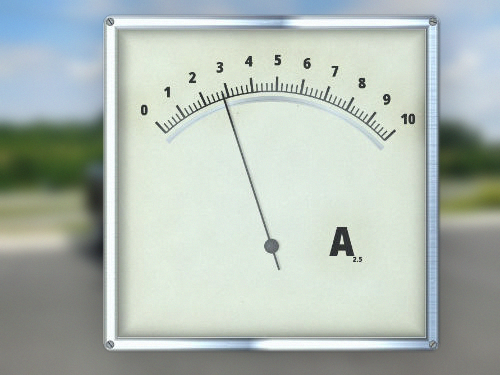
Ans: 2.8 A
